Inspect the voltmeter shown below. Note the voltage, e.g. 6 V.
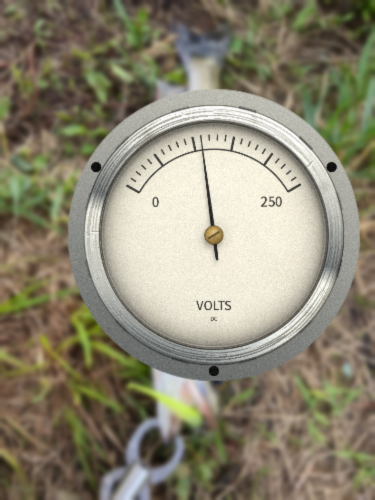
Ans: 110 V
